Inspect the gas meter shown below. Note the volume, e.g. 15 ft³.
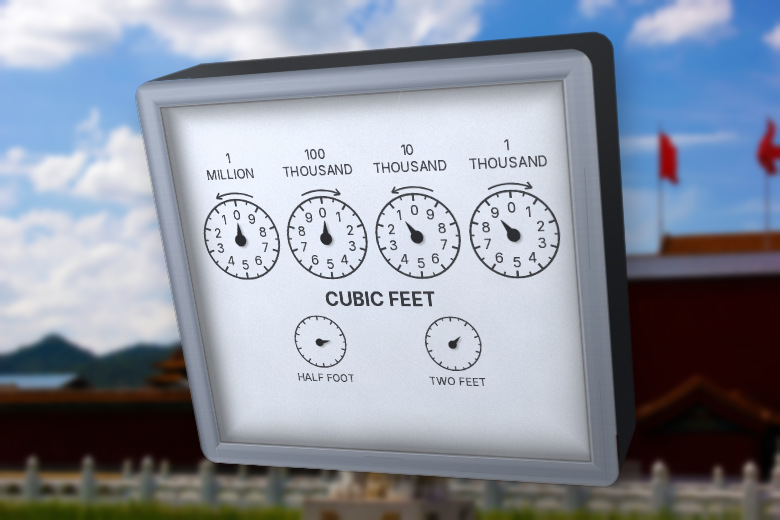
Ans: 900 ft³
